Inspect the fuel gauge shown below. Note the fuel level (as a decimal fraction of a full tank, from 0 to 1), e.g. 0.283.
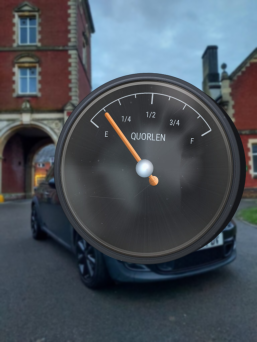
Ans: 0.125
